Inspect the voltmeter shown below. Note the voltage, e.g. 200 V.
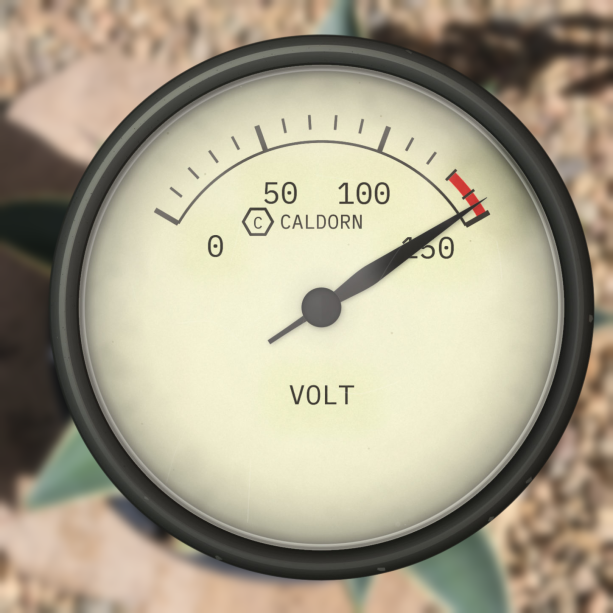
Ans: 145 V
